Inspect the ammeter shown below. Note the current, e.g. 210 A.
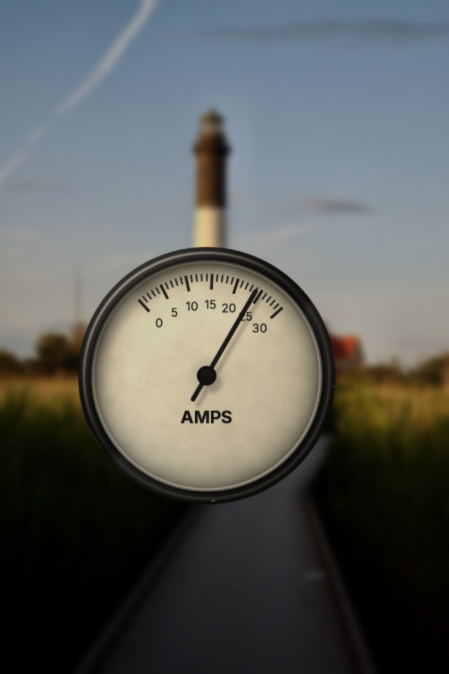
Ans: 24 A
